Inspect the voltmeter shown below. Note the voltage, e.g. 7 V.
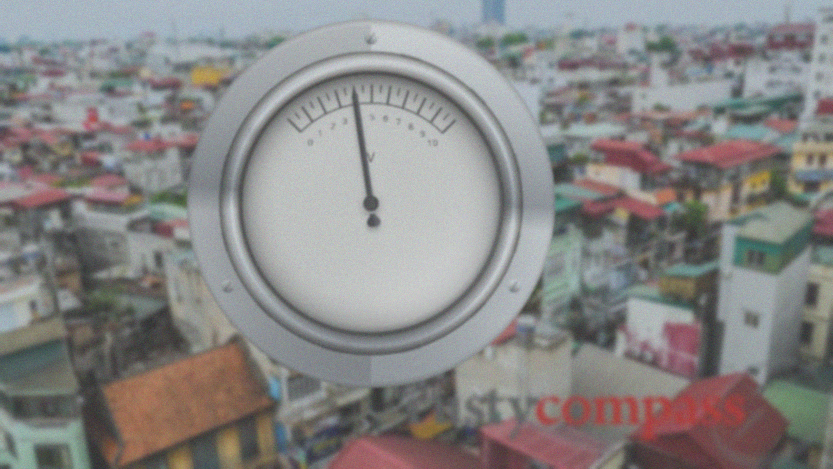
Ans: 4 V
